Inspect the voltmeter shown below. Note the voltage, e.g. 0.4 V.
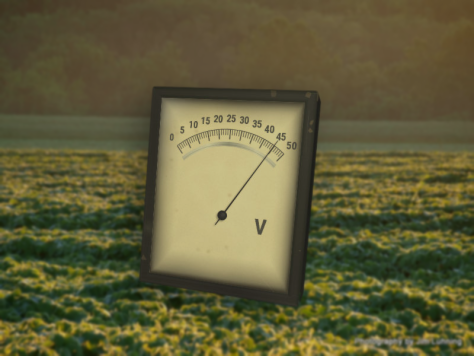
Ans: 45 V
